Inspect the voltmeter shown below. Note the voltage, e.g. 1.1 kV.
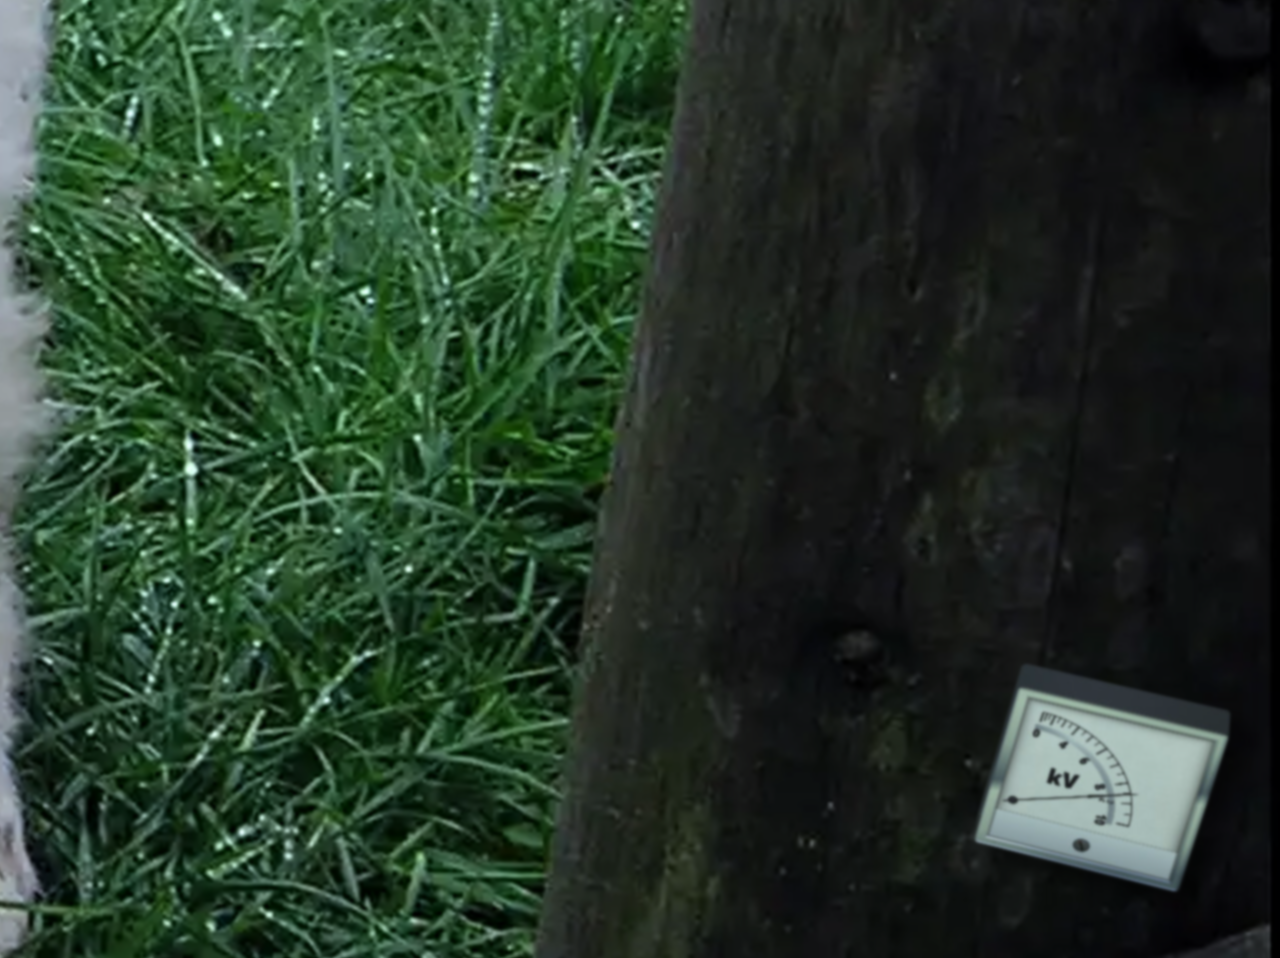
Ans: 8.5 kV
